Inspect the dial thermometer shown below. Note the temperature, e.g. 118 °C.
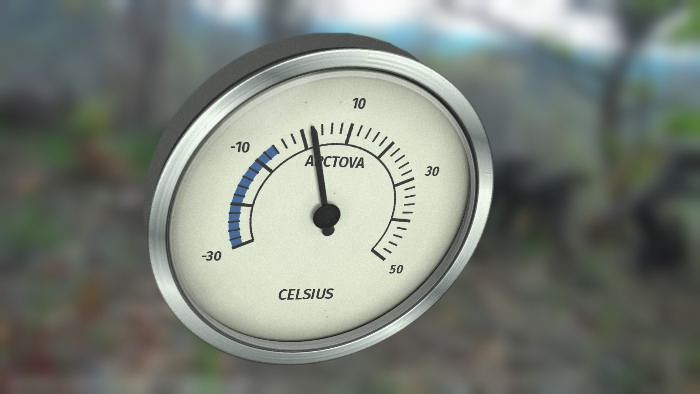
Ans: 2 °C
